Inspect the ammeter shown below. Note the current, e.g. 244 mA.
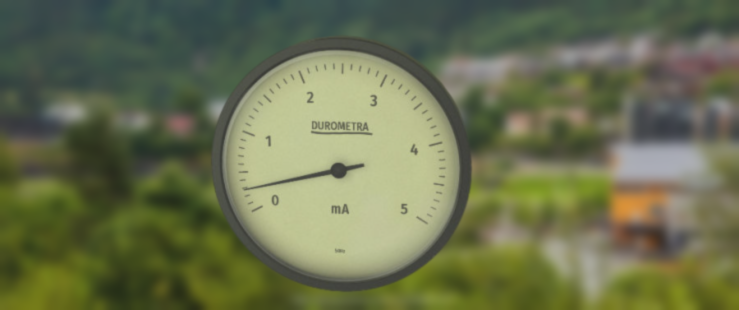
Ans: 0.3 mA
